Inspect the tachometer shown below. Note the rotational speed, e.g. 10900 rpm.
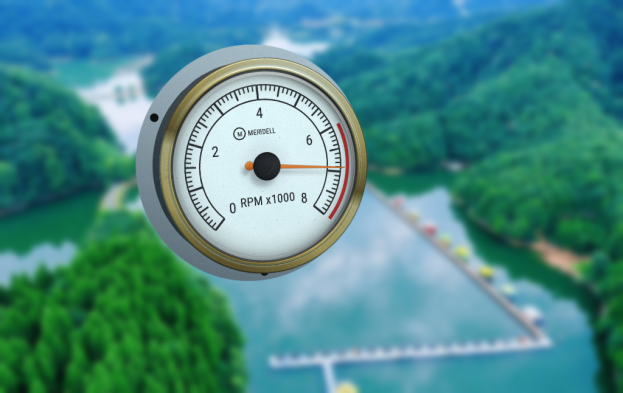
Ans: 6900 rpm
